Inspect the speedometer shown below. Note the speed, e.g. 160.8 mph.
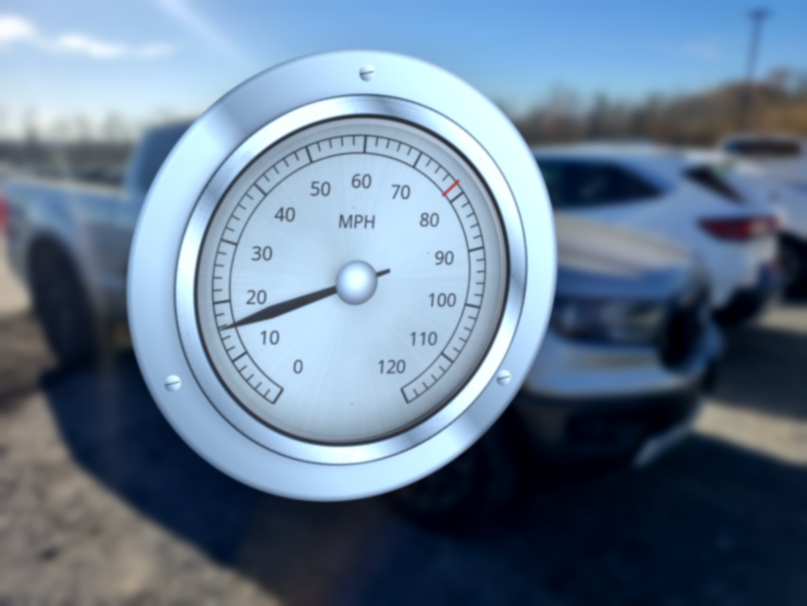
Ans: 16 mph
